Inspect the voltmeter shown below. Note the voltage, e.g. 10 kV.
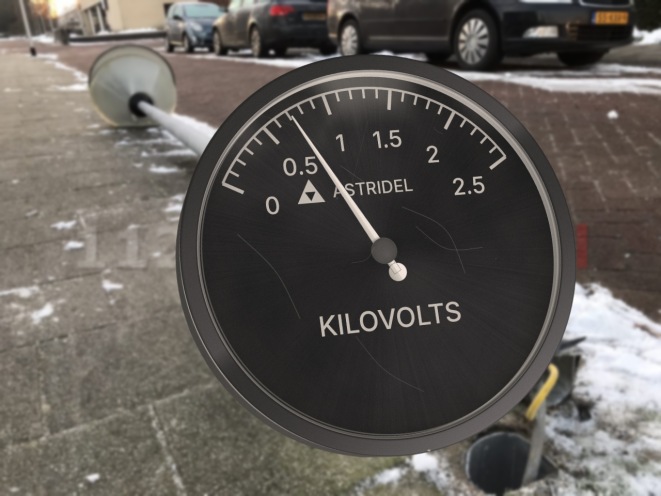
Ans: 0.7 kV
